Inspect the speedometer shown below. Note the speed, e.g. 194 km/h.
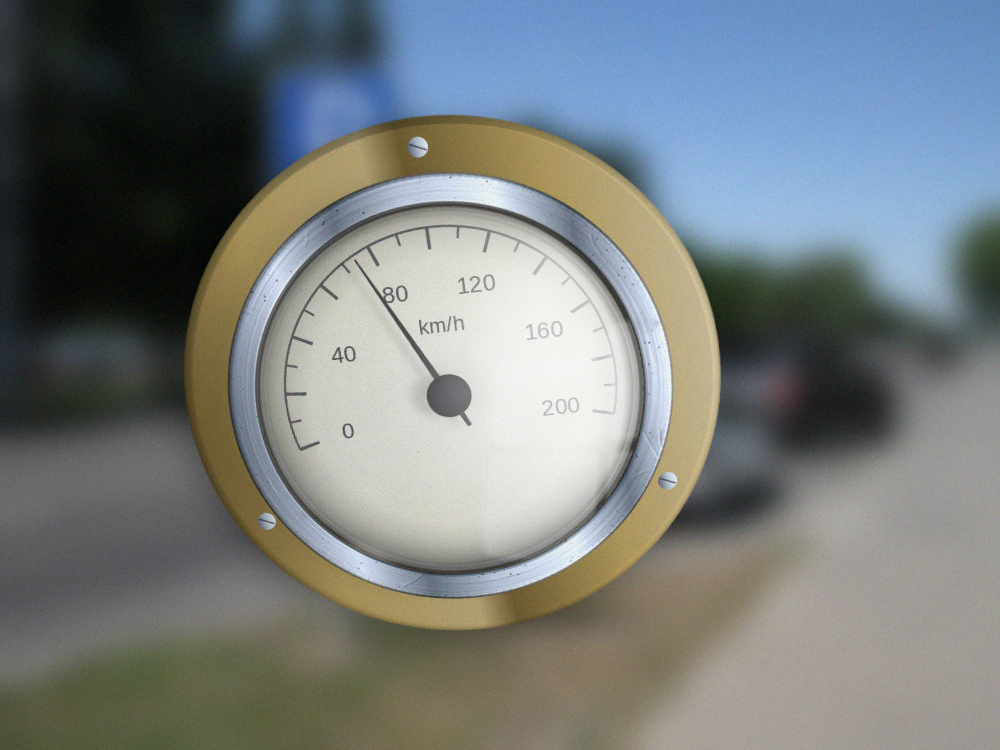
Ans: 75 km/h
